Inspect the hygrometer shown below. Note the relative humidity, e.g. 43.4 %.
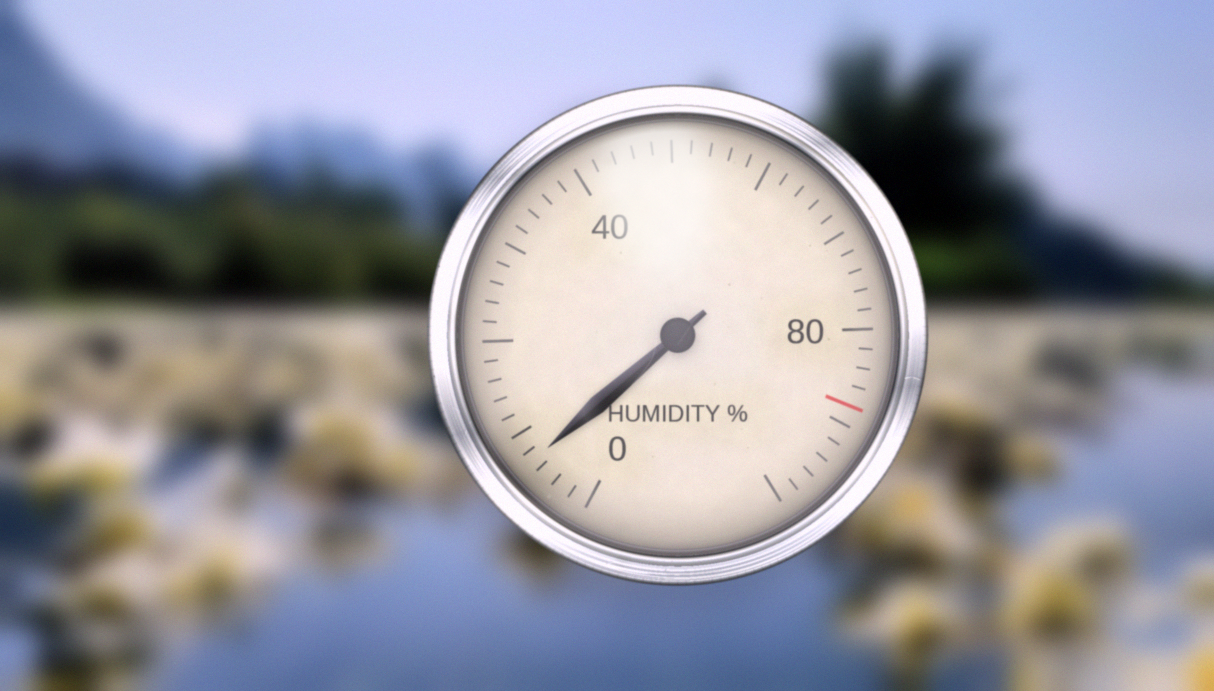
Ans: 7 %
